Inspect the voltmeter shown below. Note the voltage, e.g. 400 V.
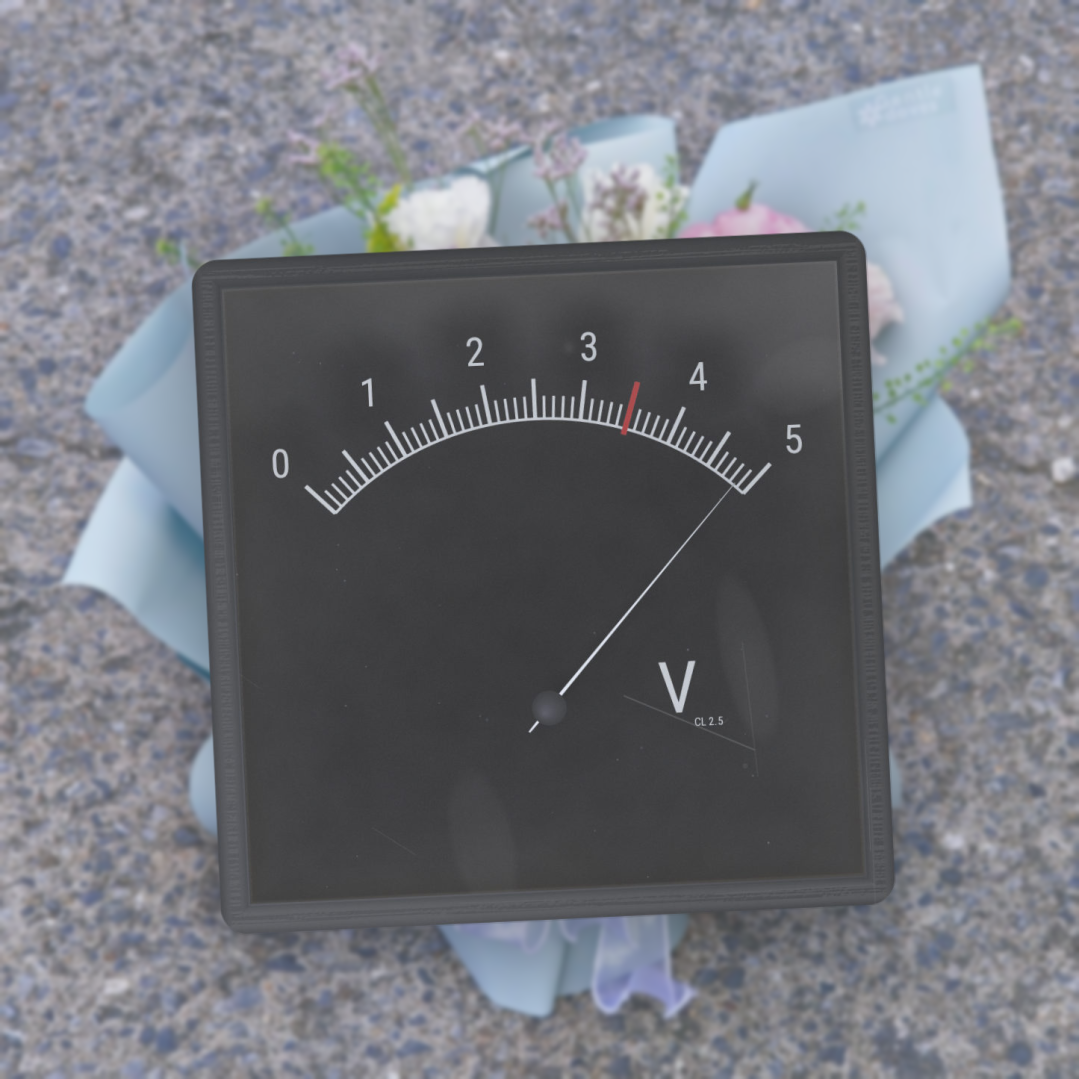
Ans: 4.85 V
